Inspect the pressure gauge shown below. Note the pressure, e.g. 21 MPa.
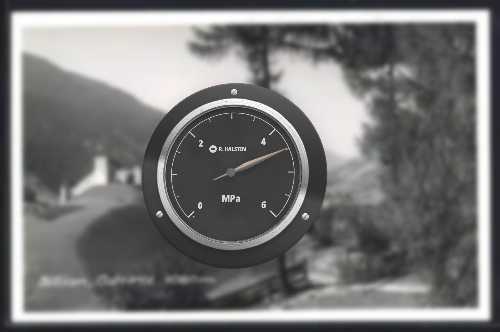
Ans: 4.5 MPa
